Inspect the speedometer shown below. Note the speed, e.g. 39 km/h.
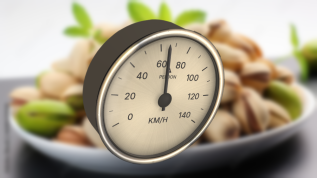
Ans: 65 km/h
